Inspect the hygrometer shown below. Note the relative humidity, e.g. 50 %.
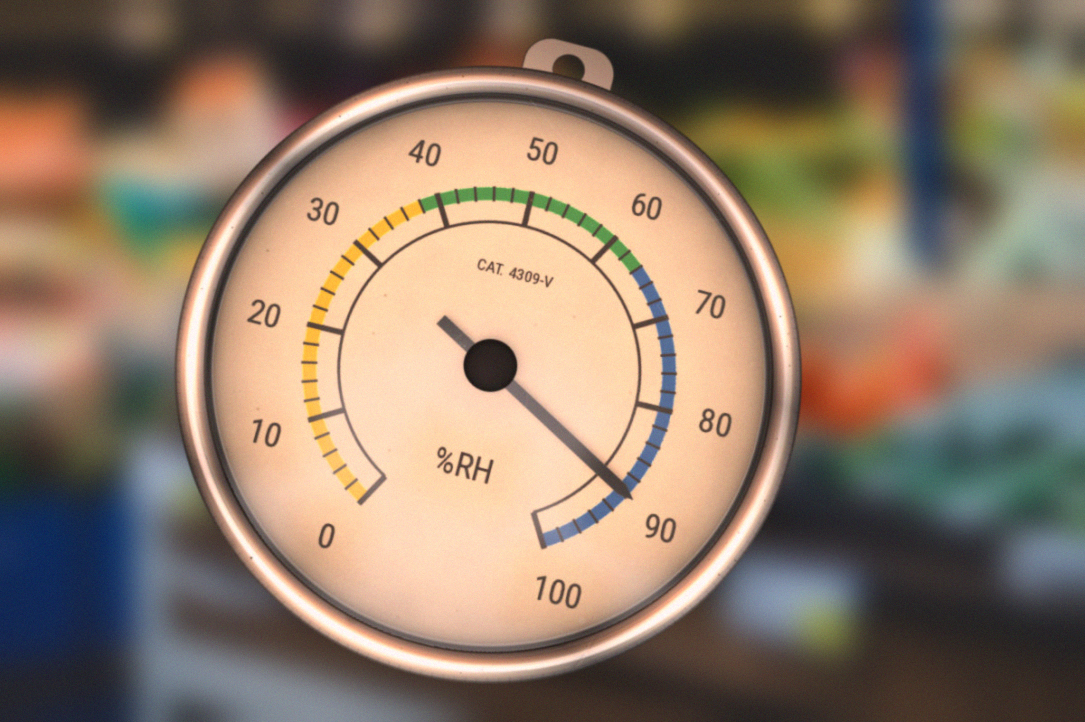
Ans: 90 %
